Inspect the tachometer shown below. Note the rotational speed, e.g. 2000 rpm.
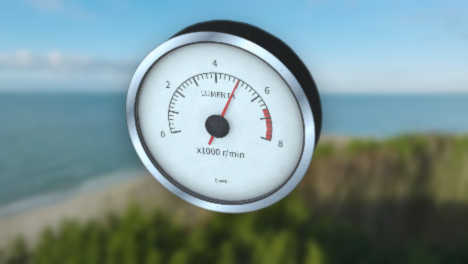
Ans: 5000 rpm
